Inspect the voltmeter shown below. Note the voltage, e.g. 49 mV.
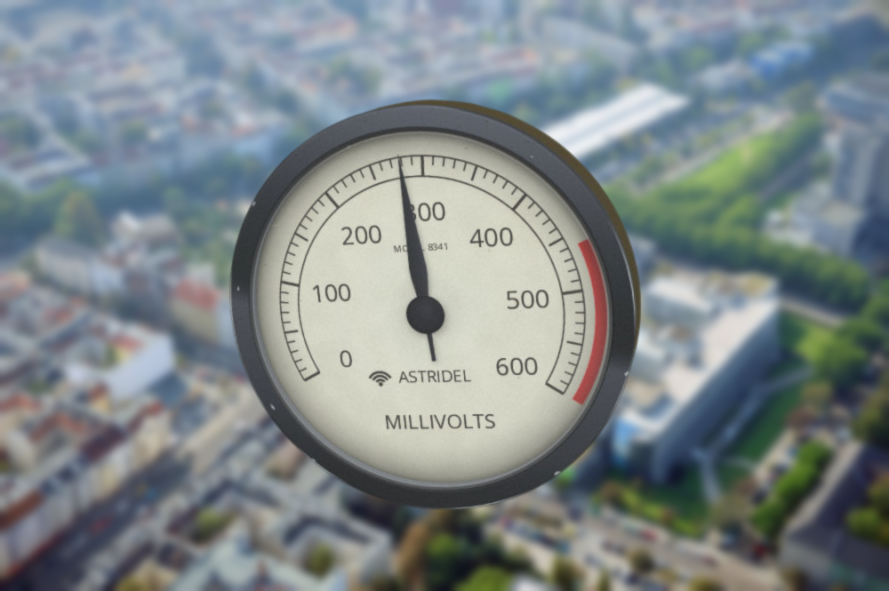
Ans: 280 mV
